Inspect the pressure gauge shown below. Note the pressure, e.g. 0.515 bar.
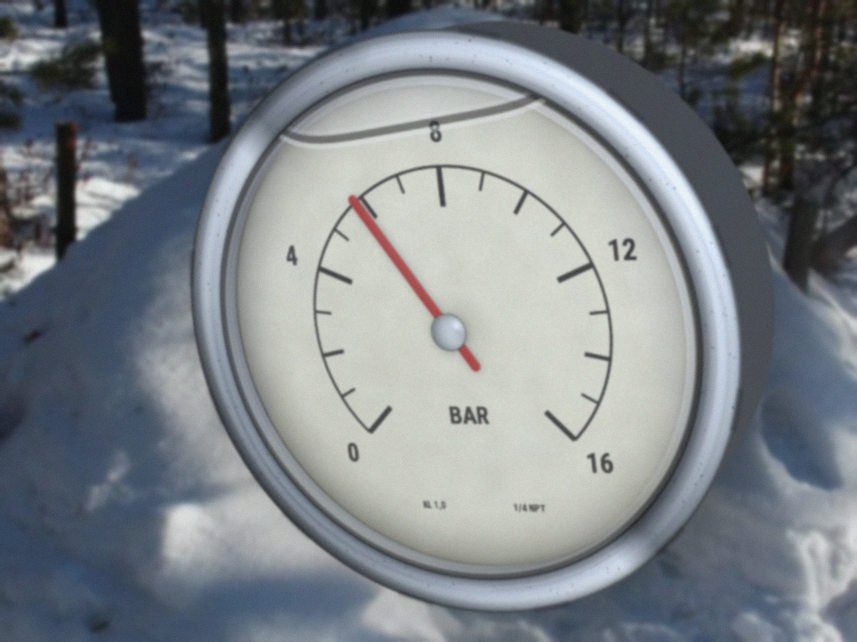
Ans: 6 bar
